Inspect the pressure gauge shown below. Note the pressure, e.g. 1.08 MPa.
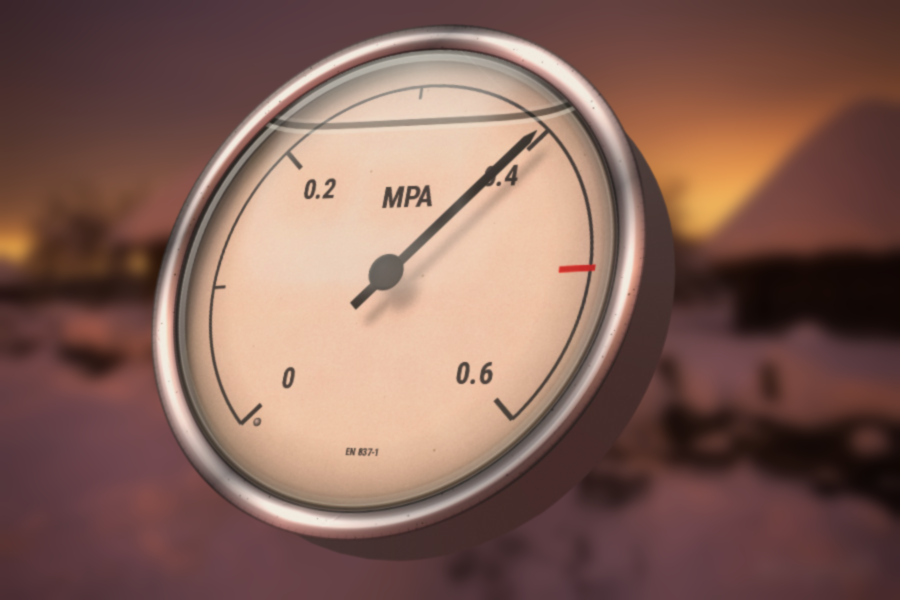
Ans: 0.4 MPa
